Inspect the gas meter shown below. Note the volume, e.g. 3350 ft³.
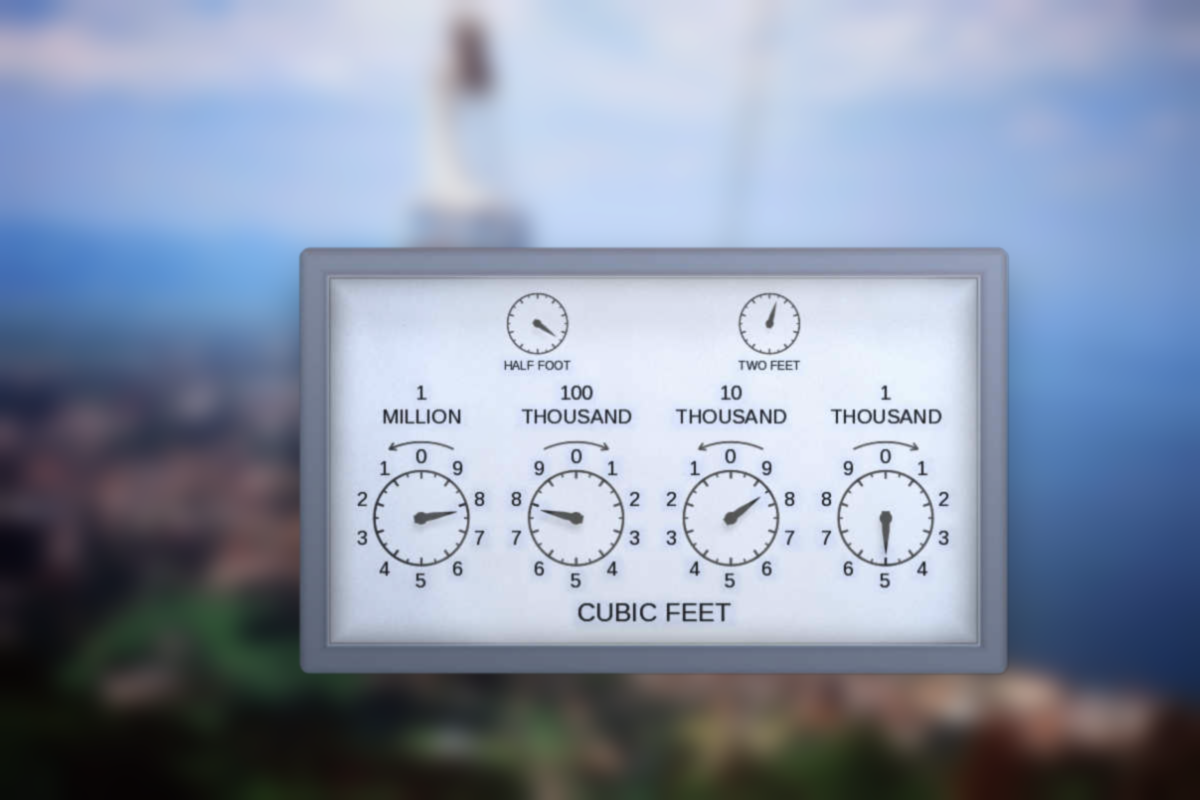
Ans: 778500 ft³
